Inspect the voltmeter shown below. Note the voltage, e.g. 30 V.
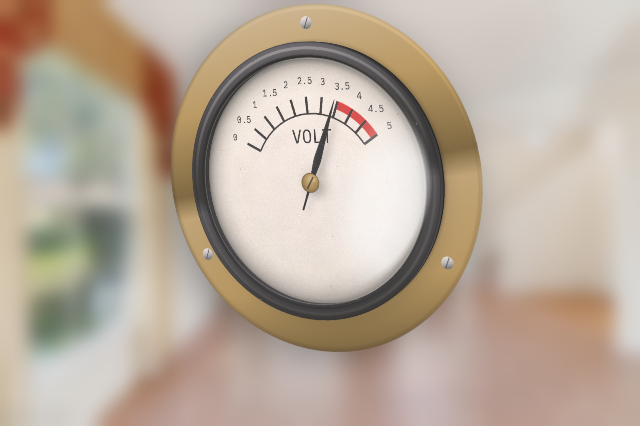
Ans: 3.5 V
